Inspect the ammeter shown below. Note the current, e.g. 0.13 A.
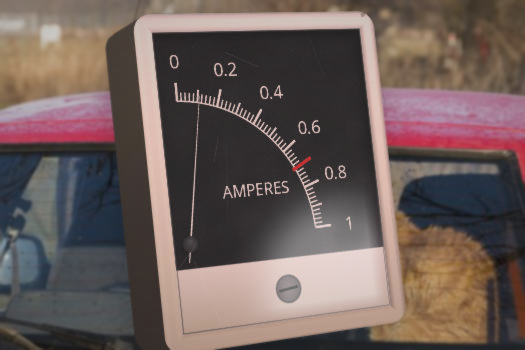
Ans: 0.1 A
